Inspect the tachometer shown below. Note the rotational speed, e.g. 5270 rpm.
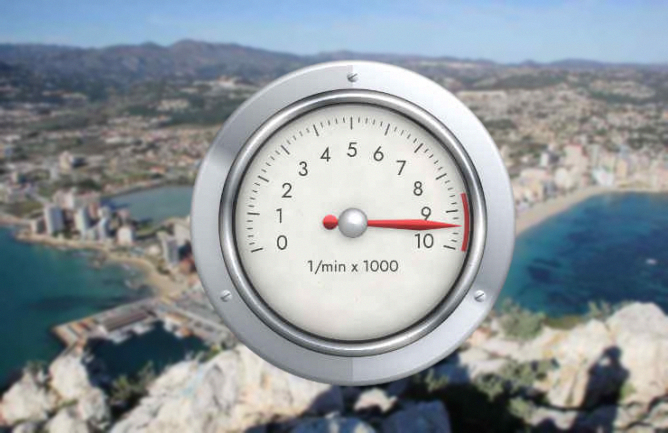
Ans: 9400 rpm
